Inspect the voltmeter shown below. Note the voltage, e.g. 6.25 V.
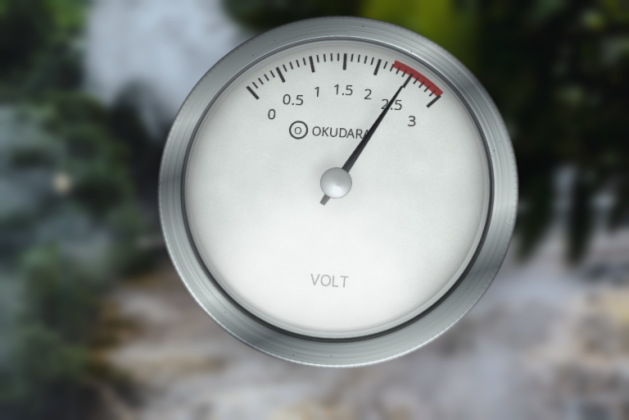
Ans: 2.5 V
